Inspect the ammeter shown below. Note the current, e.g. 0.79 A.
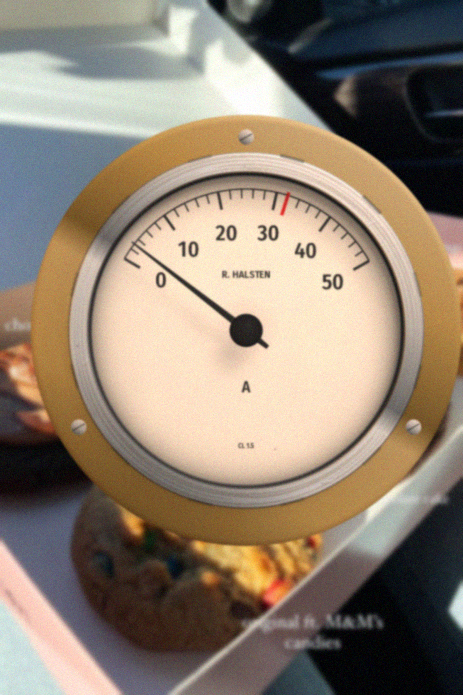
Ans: 3 A
